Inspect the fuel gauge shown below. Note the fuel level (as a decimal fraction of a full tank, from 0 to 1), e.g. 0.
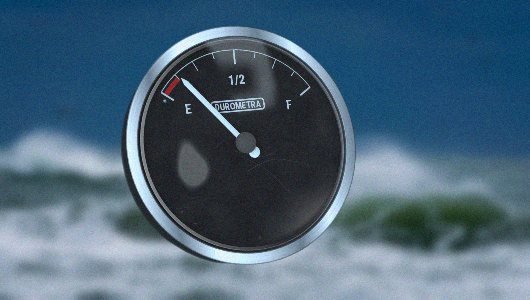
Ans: 0.125
